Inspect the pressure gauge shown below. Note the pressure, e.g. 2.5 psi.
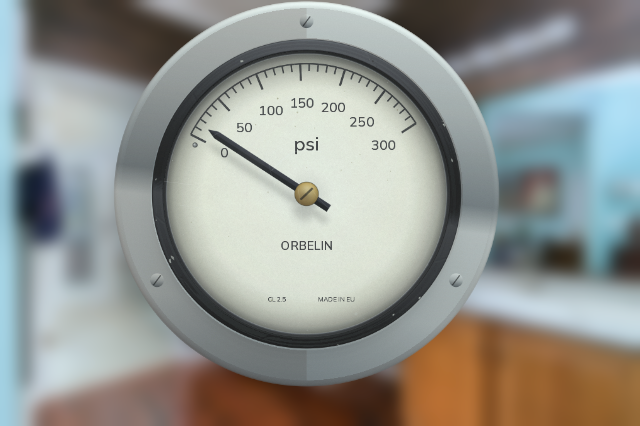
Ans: 15 psi
